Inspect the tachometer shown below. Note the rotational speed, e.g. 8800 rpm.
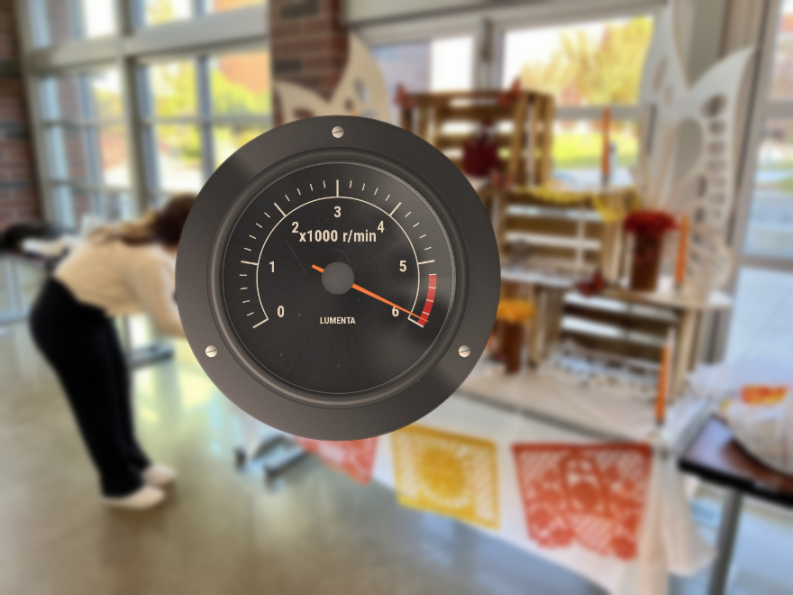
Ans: 5900 rpm
